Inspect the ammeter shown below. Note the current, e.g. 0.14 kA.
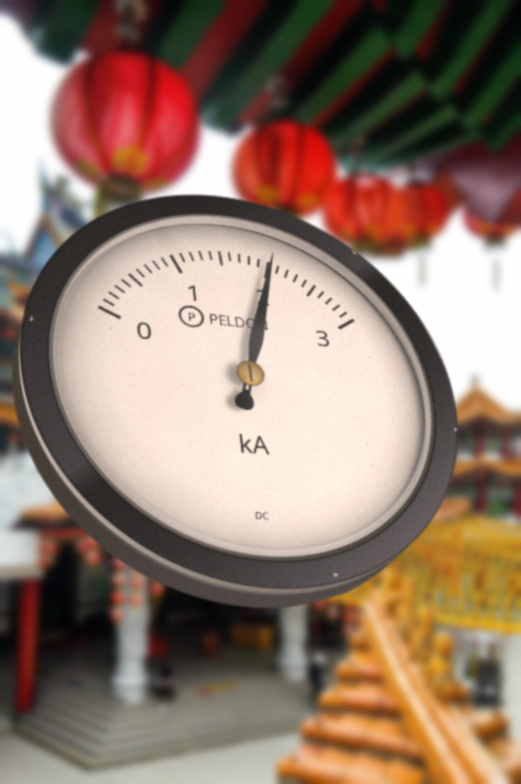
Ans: 2 kA
